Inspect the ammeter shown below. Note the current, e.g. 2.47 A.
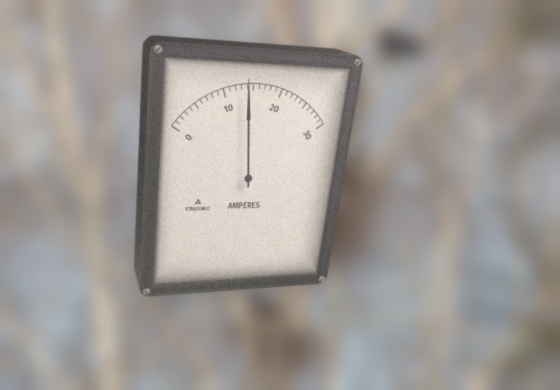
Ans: 14 A
